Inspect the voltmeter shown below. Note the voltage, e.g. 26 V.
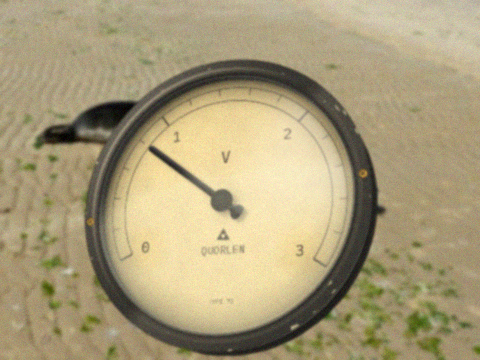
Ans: 0.8 V
